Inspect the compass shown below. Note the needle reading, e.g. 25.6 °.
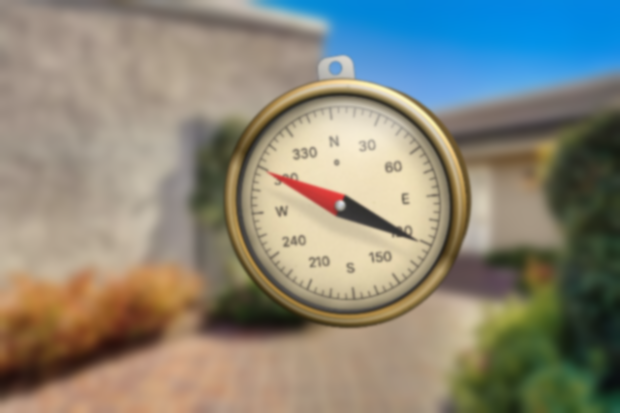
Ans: 300 °
